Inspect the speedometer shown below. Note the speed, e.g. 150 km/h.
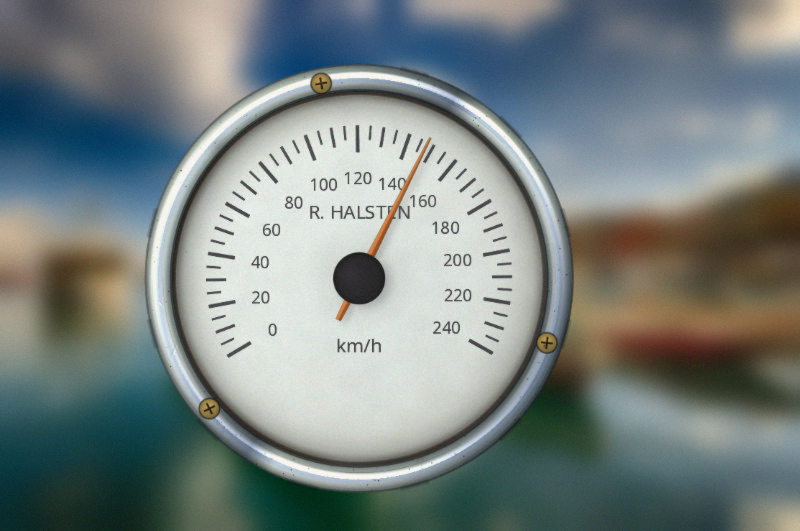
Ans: 147.5 km/h
